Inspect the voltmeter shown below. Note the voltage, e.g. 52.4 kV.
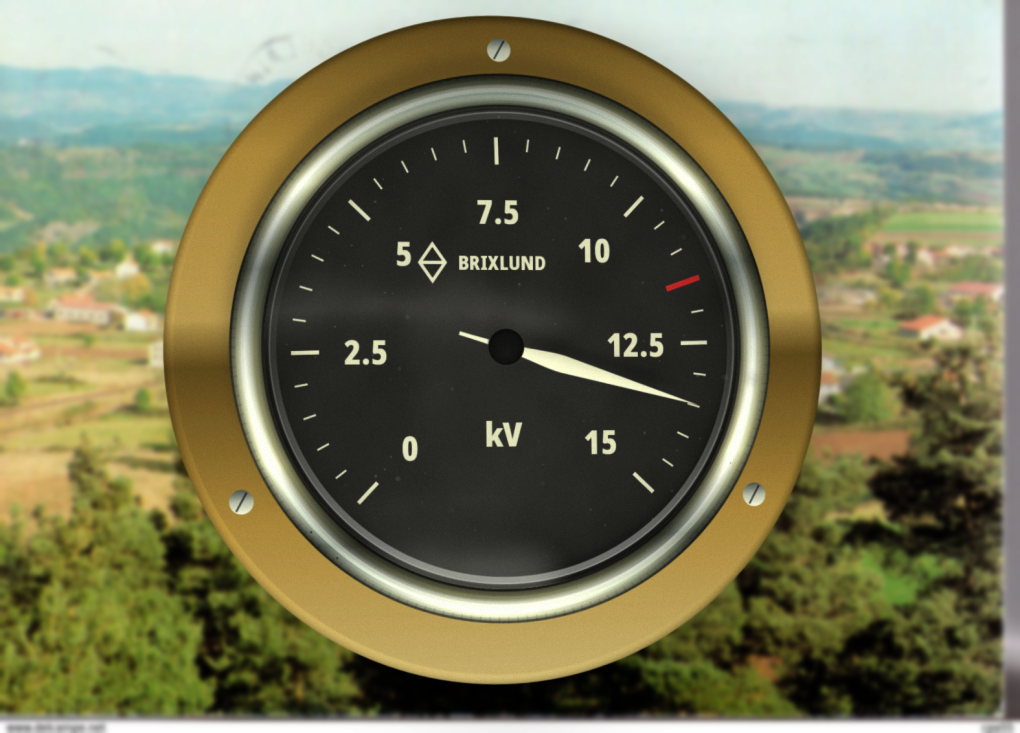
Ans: 13.5 kV
